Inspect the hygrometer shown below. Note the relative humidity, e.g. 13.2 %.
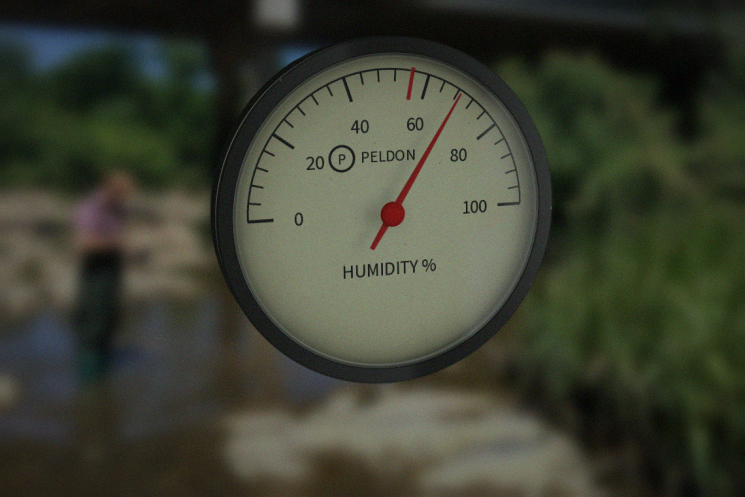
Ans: 68 %
